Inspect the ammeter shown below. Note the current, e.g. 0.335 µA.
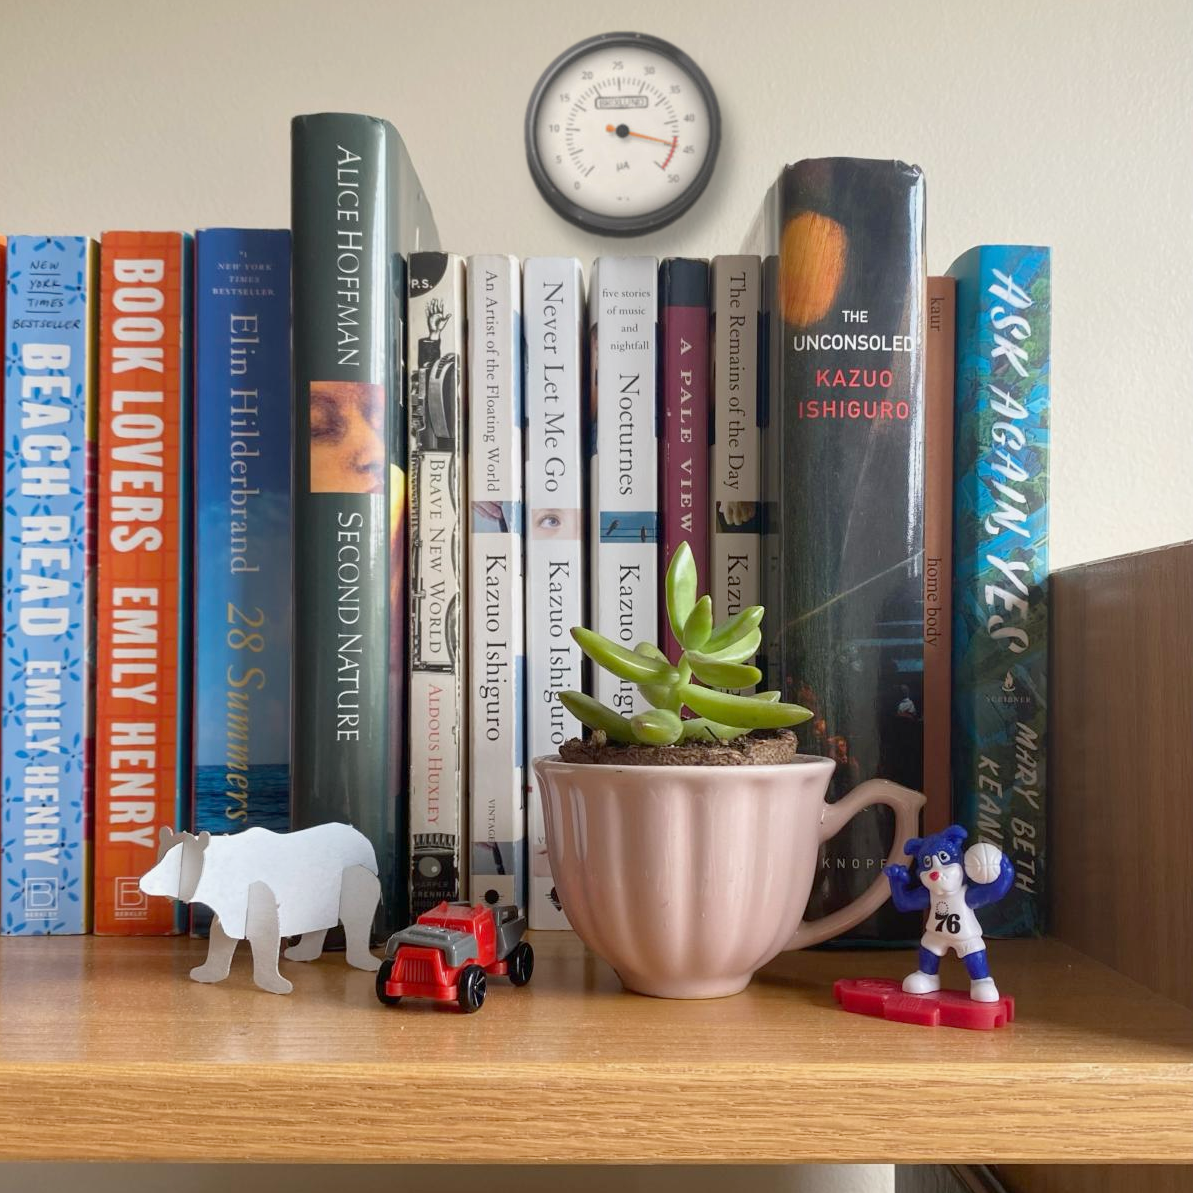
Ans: 45 µA
